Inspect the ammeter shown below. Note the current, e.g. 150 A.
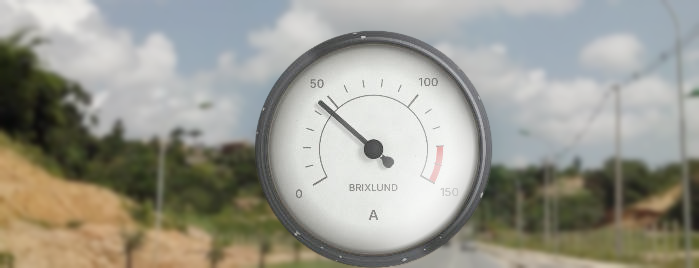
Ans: 45 A
